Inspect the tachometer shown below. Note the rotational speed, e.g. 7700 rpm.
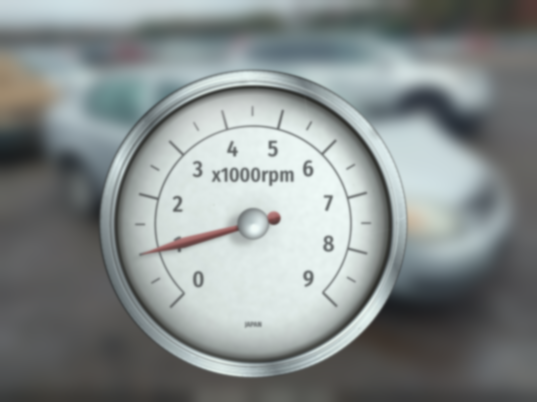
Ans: 1000 rpm
